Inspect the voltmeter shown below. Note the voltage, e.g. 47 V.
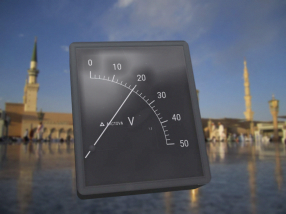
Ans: 20 V
